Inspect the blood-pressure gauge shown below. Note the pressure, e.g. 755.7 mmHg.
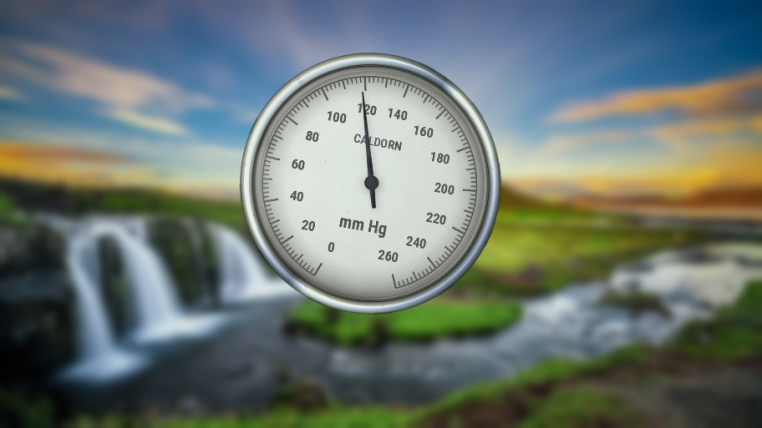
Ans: 118 mmHg
